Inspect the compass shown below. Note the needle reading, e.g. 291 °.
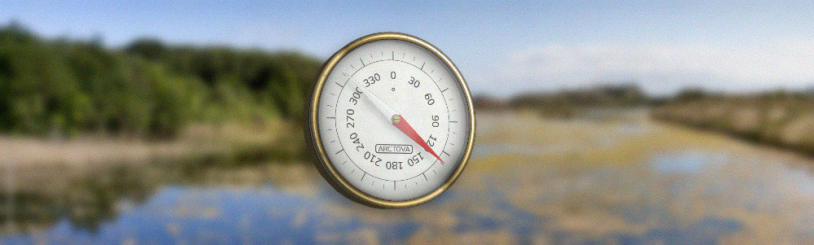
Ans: 130 °
